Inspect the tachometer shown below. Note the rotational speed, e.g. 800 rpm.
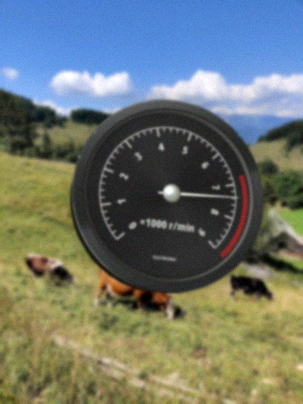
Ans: 7400 rpm
